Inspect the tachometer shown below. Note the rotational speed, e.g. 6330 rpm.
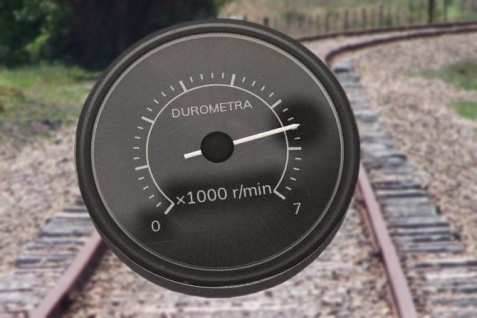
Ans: 5600 rpm
